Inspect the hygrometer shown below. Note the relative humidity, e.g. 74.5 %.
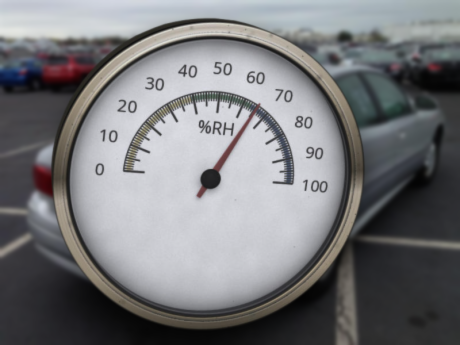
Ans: 65 %
